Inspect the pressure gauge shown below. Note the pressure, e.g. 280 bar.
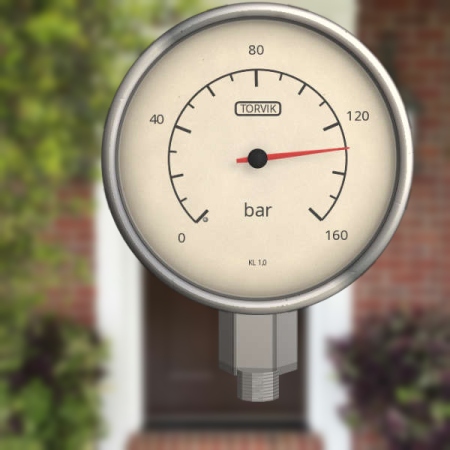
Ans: 130 bar
